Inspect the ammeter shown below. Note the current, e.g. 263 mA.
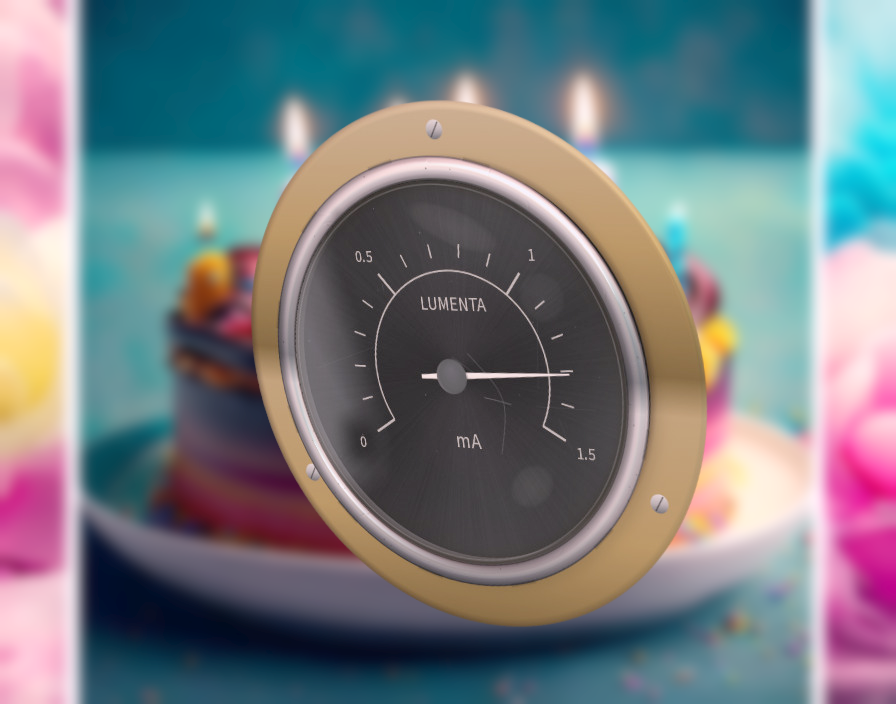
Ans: 1.3 mA
